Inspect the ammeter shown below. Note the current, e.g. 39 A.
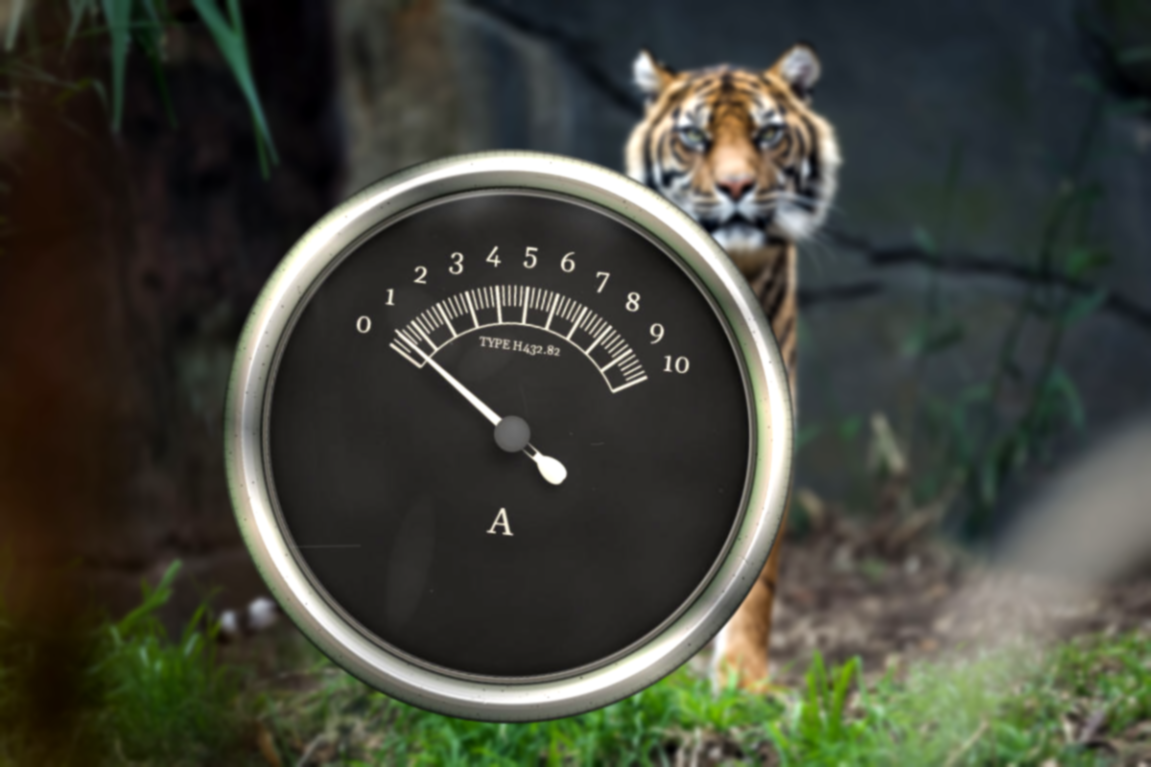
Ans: 0.4 A
